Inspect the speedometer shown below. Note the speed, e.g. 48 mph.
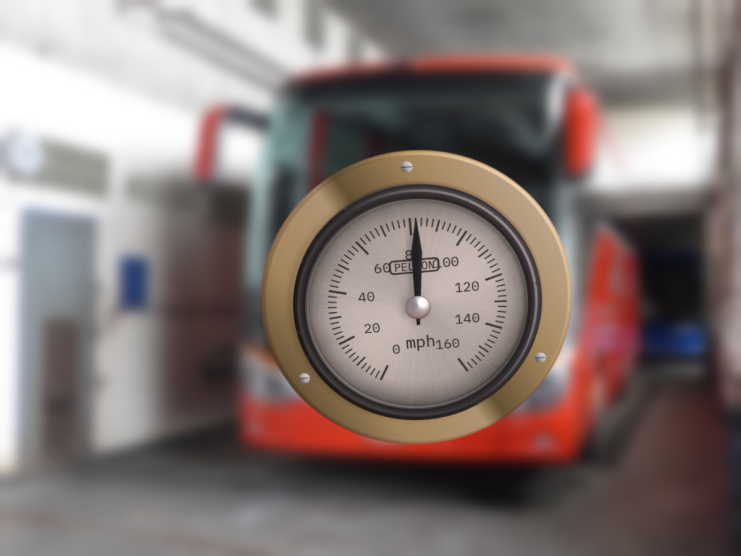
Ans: 82 mph
